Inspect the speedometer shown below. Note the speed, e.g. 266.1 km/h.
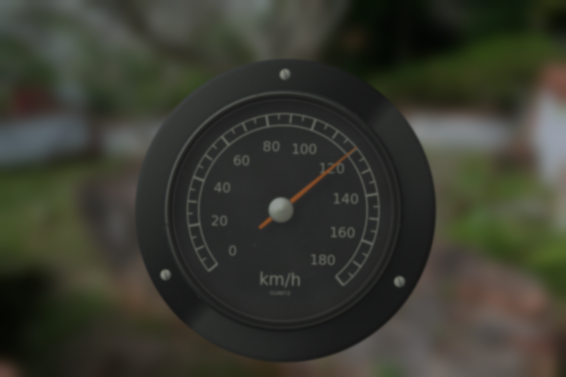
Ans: 120 km/h
